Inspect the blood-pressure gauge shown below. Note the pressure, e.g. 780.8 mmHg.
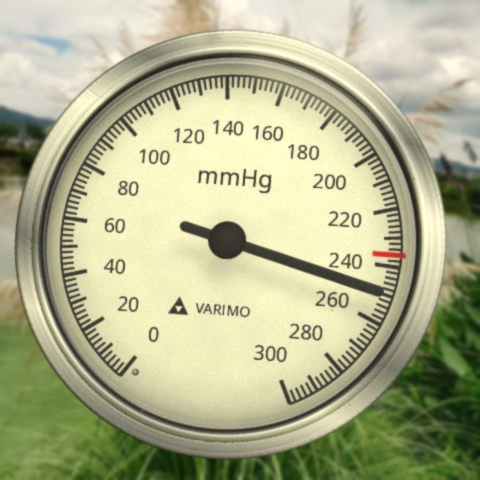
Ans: 250 mmHg
